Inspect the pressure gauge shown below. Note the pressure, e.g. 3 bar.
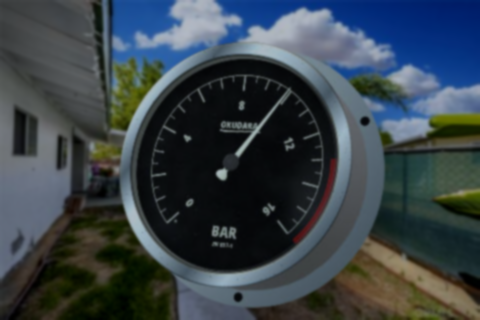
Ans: 10 bar
